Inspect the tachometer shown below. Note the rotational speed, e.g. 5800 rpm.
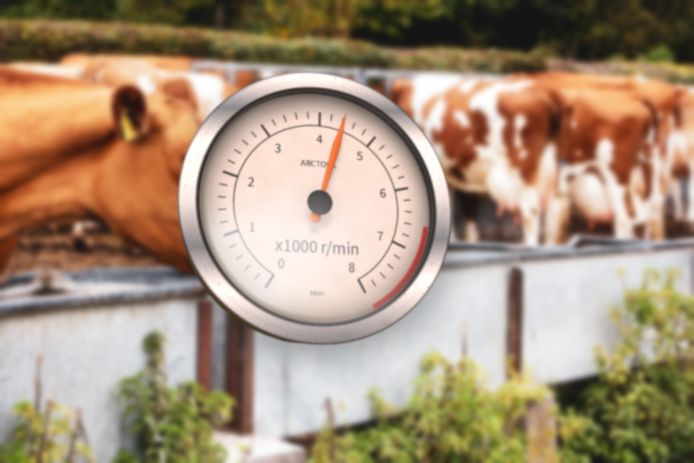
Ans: 4400 rpm
